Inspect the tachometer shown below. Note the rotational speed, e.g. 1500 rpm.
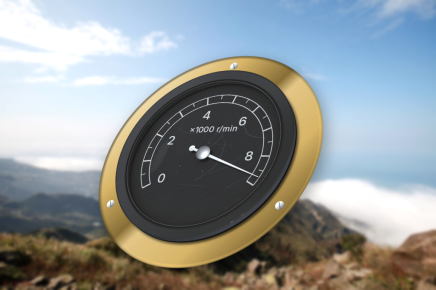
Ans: 8750 rpm
